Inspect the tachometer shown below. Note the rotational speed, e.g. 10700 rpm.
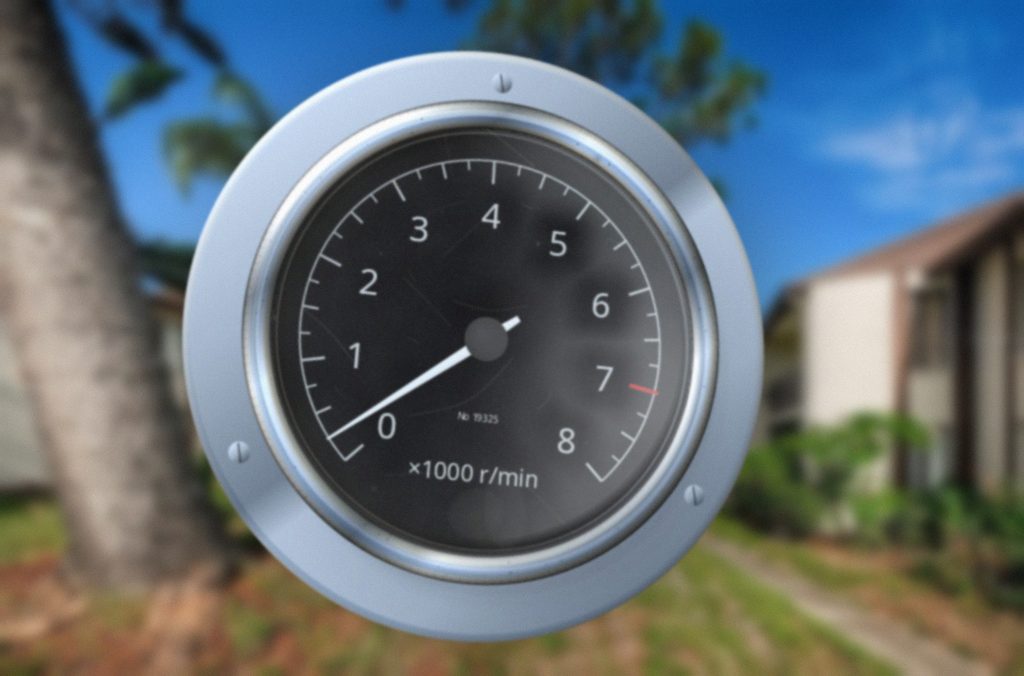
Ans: 250 rpm
